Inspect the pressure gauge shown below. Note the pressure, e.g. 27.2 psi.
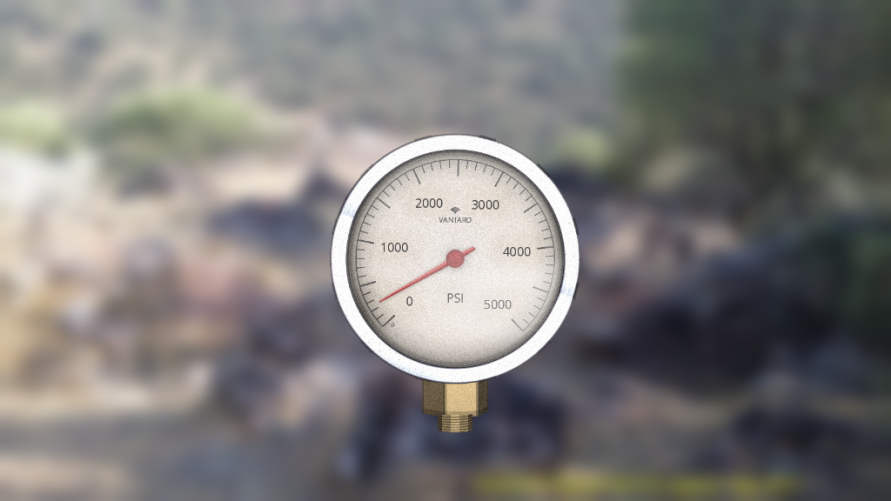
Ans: 250 psi
